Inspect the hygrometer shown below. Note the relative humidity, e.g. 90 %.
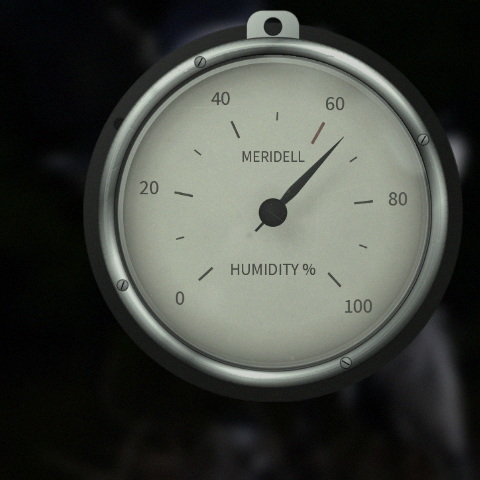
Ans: 65 %
